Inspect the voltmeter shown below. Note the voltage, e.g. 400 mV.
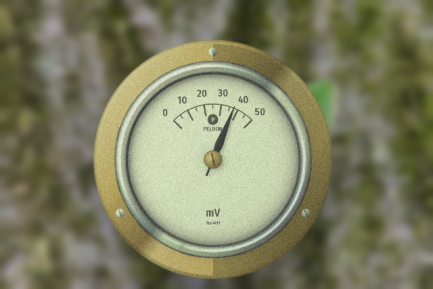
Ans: 37.5 mV
